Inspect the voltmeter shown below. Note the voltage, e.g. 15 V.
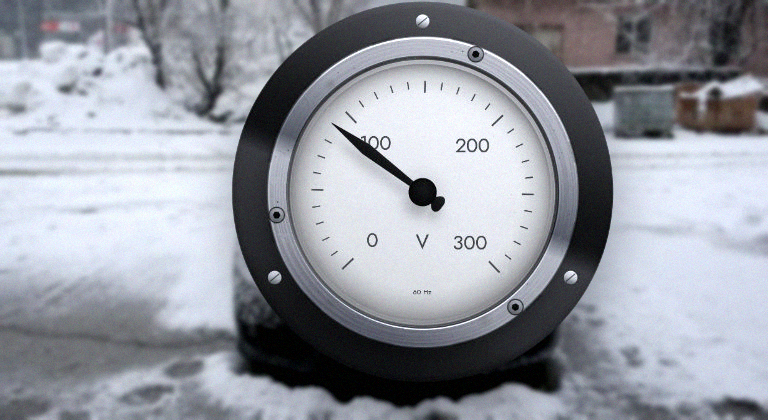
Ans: 90 V
